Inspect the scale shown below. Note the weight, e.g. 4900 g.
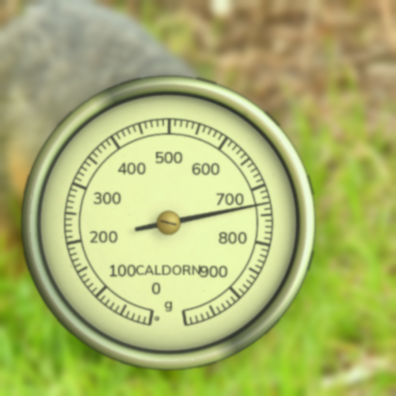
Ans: 730 g
